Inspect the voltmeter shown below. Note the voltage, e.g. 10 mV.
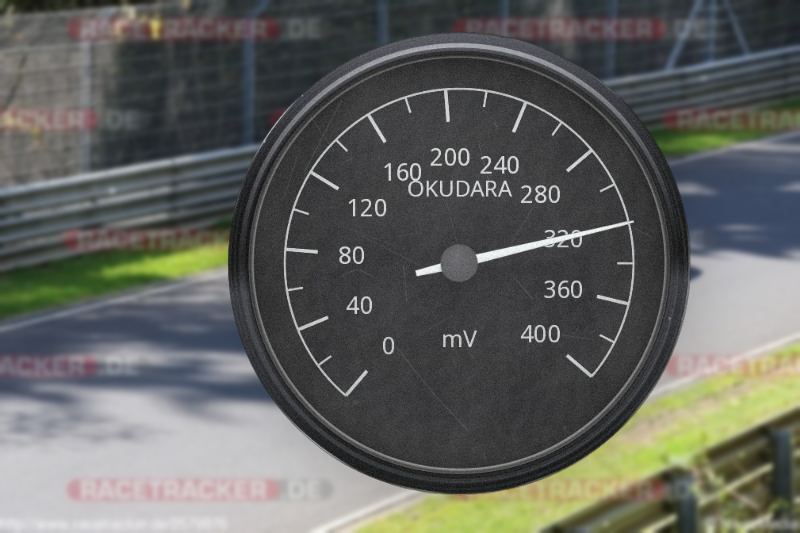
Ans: 320 mV
